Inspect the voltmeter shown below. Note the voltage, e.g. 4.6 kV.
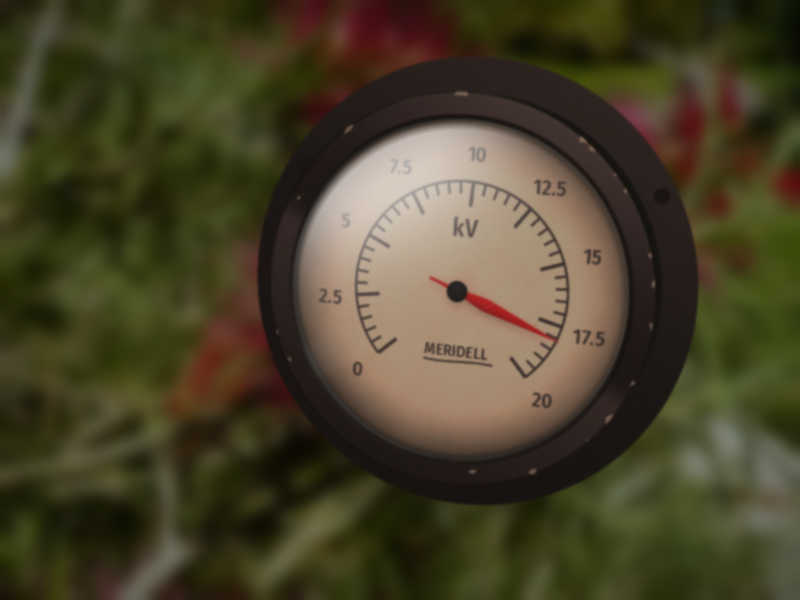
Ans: 18 kV
